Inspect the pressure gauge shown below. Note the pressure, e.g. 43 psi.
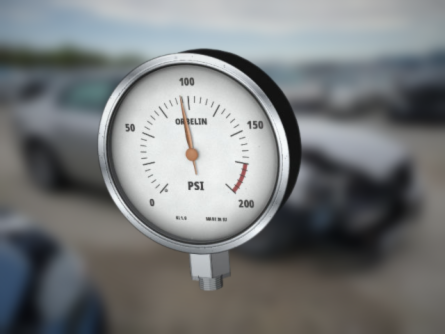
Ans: 95 psi
